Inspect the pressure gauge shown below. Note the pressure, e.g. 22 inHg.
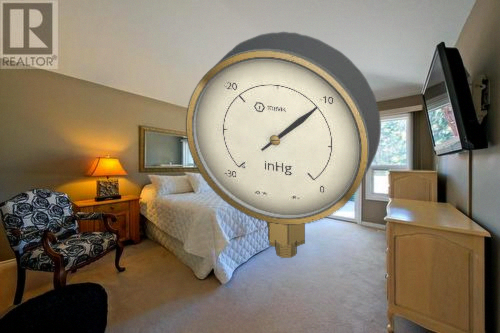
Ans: -10 inHg
